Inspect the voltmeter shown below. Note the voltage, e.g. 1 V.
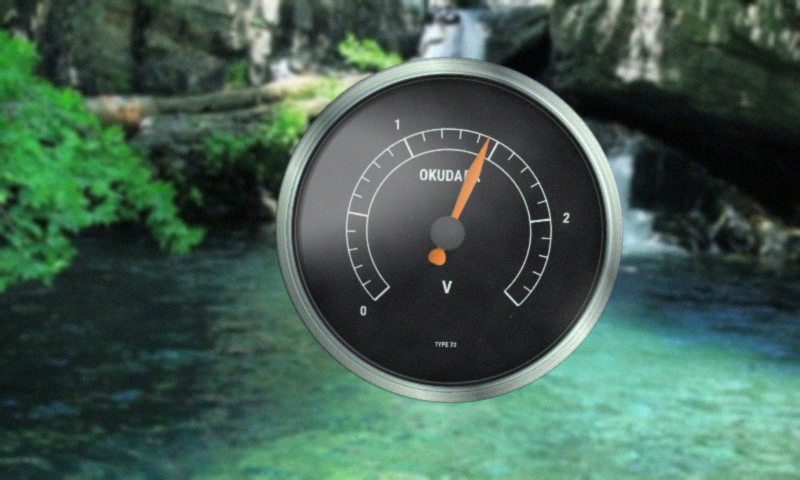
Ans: 1.45 V
